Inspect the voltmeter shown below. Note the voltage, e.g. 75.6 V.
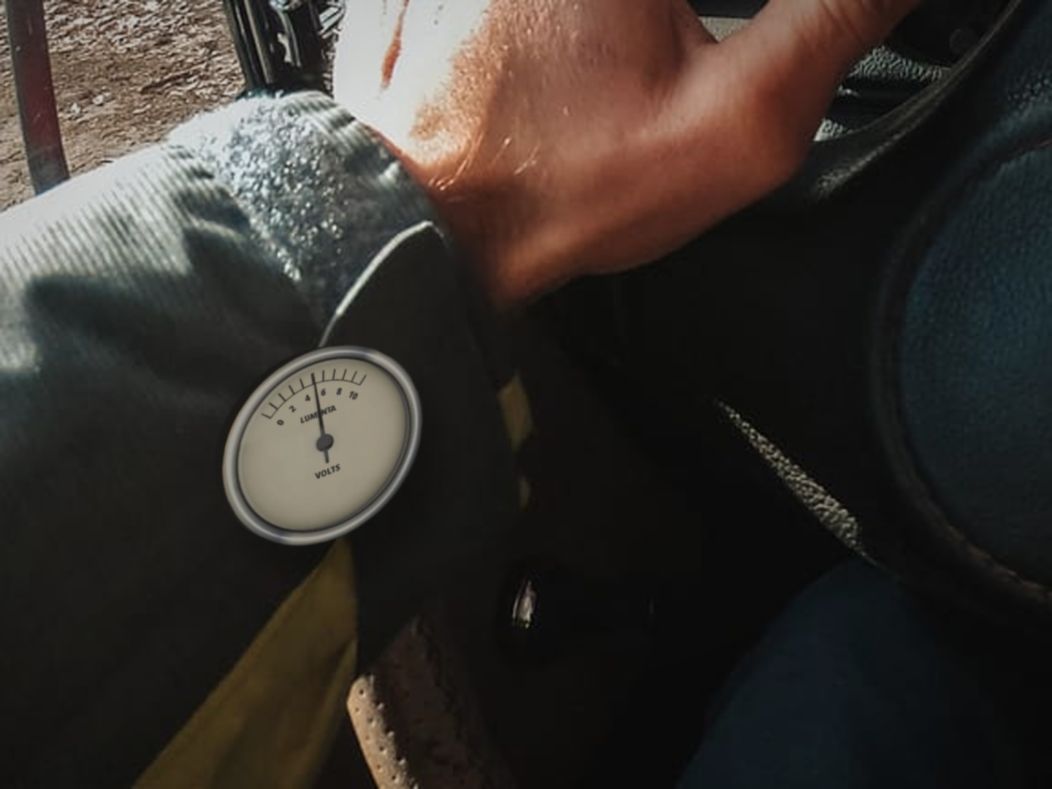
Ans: 5 V
